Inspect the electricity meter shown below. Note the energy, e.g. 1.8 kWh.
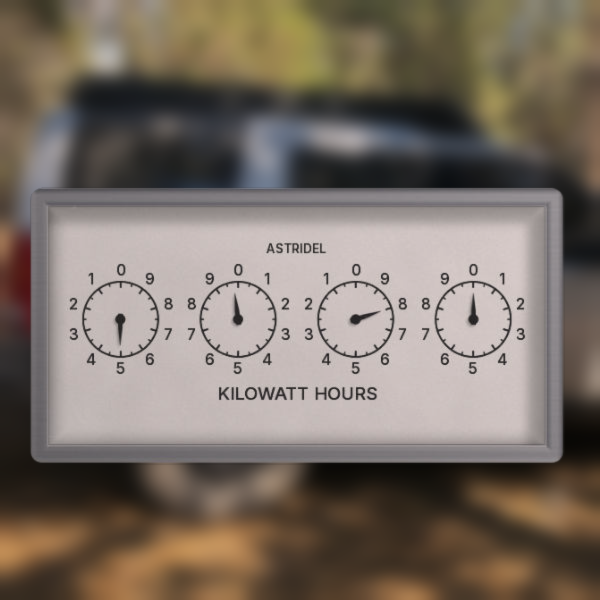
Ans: 4980 kWh
